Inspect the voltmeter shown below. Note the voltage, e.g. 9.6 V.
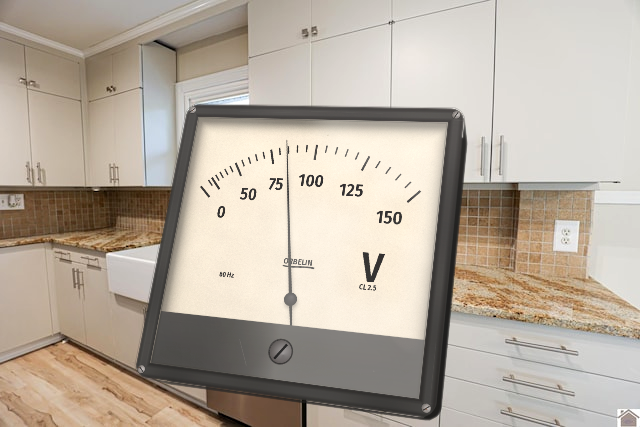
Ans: 85 V
